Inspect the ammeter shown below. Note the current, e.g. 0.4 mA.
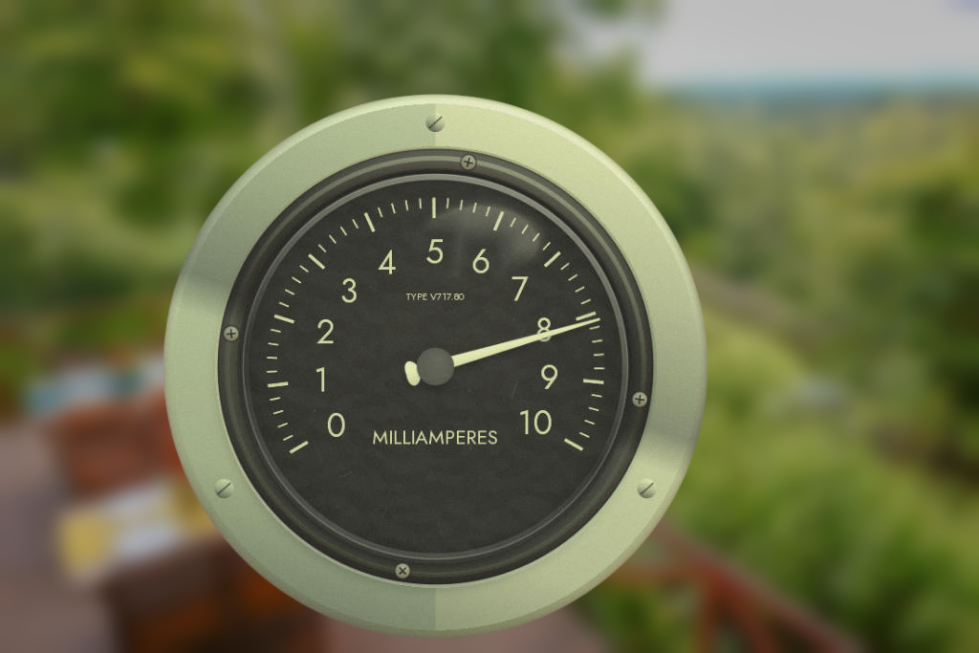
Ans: 8.1 mA
